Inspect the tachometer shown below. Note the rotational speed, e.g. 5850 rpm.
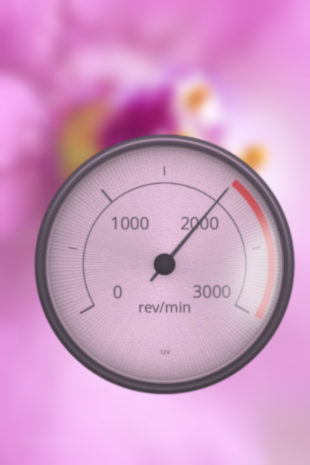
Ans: 2000 rpm
